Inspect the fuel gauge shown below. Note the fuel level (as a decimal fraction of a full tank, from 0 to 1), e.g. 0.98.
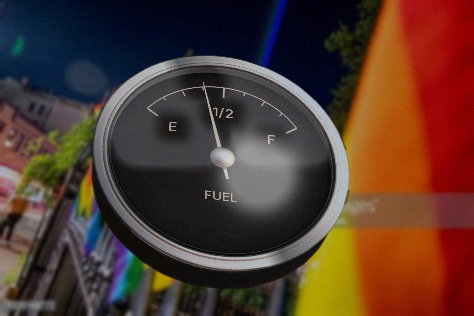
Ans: 0.375
